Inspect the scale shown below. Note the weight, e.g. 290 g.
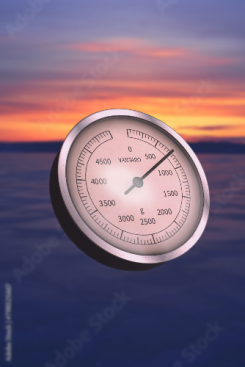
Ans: 750 g
